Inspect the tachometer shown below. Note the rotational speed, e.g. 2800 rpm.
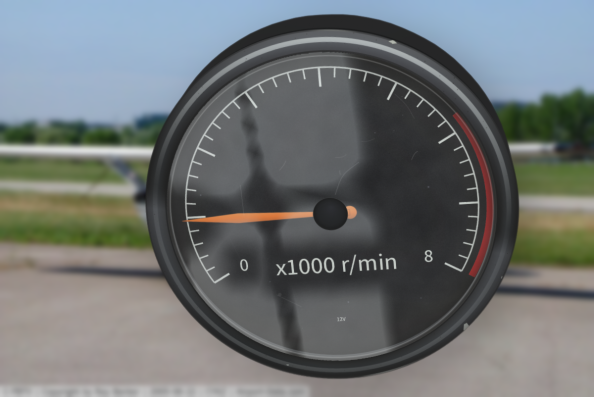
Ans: 1000 rpm
